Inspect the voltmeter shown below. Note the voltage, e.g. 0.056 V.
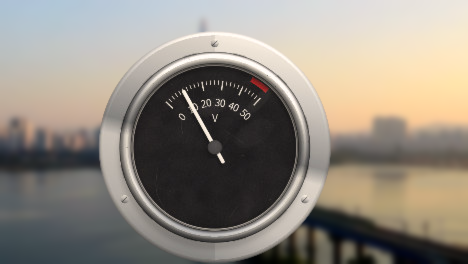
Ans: 10 V
